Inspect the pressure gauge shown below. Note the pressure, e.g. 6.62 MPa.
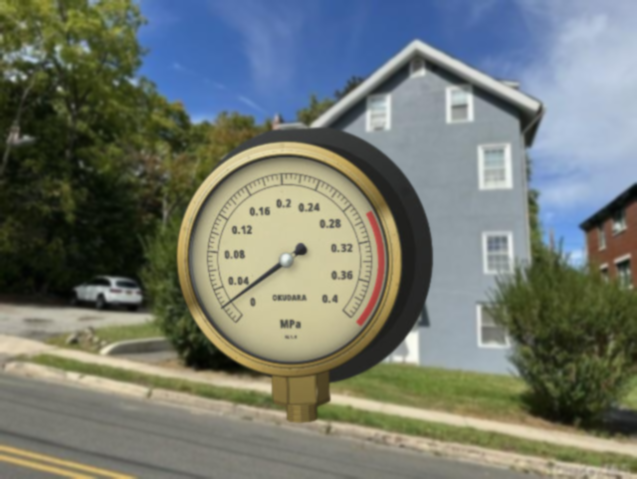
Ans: 0.02 MPa
